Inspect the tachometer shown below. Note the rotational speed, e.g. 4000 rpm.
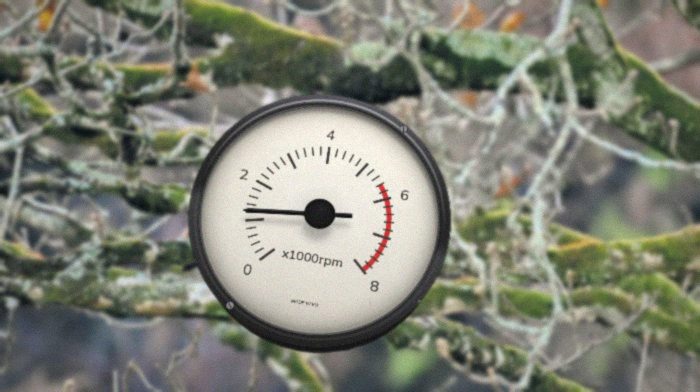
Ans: 1200 rpm
